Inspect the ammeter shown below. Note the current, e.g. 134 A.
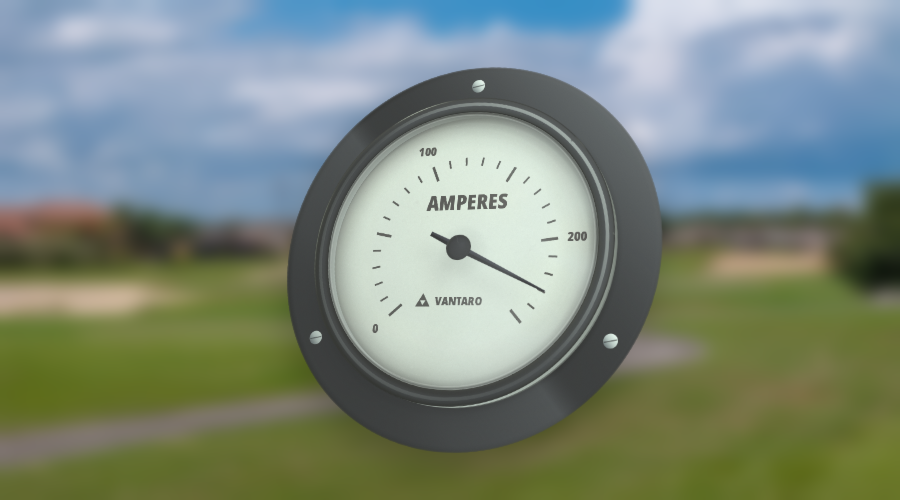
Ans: 230 A
